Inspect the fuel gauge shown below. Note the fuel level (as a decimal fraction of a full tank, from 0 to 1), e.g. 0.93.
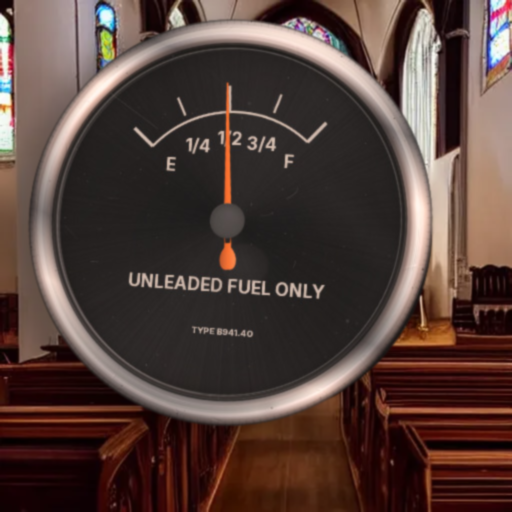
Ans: 0.5
